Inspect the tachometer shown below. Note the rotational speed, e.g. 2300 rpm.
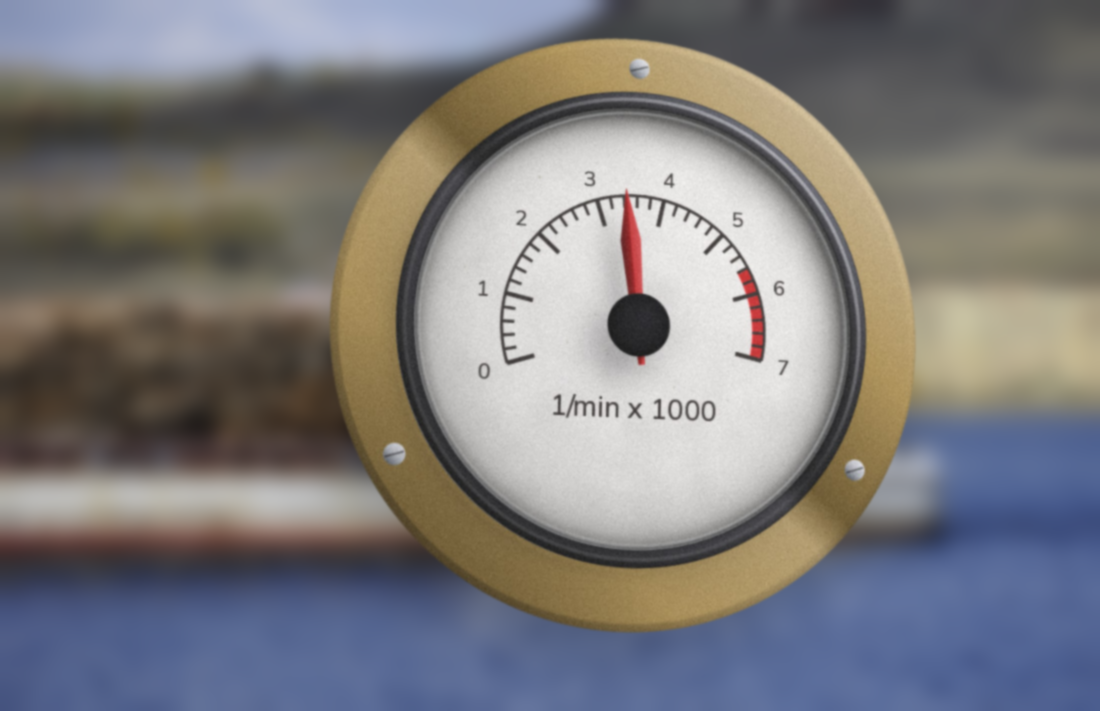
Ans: 3400 rpm
